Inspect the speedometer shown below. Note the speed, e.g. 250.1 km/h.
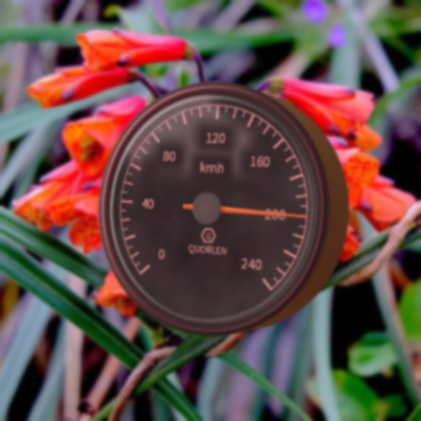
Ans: 200 km/h
